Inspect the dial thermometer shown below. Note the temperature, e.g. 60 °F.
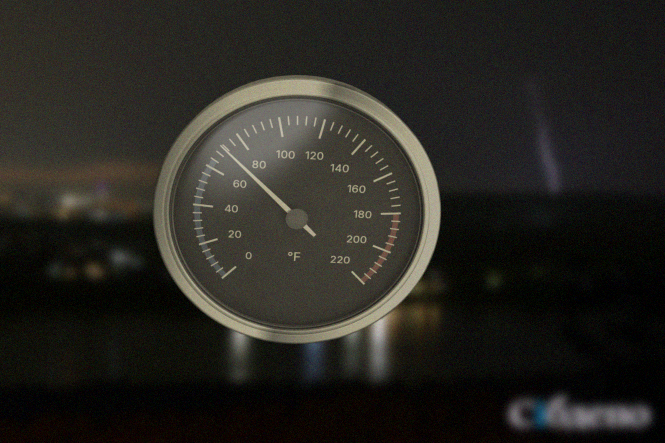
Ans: 72 °F
